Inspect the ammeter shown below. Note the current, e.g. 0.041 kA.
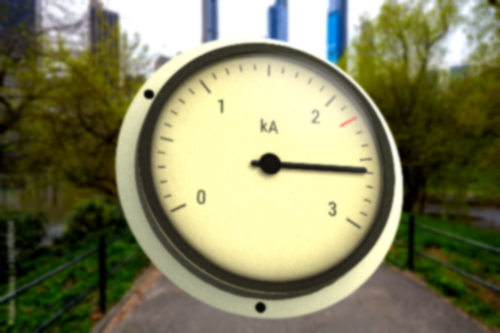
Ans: 2.6 kA
